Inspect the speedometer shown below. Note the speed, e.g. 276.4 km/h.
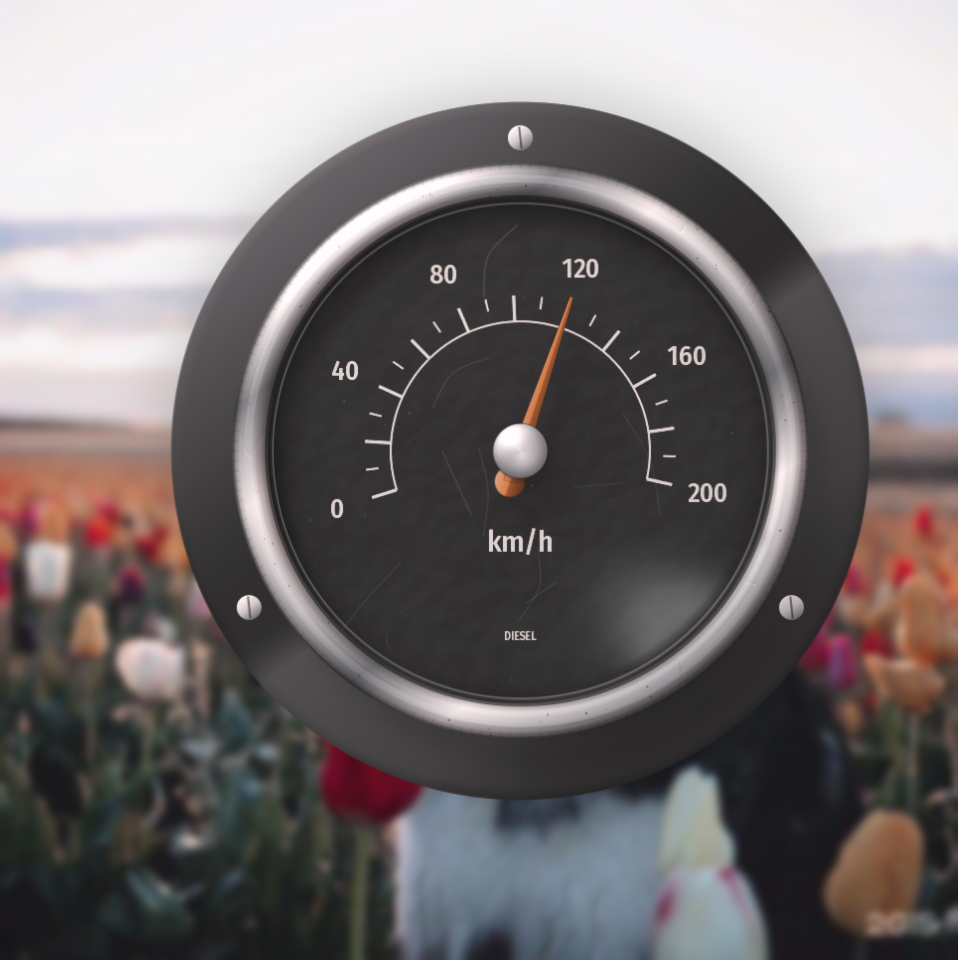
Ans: 120 km/h
